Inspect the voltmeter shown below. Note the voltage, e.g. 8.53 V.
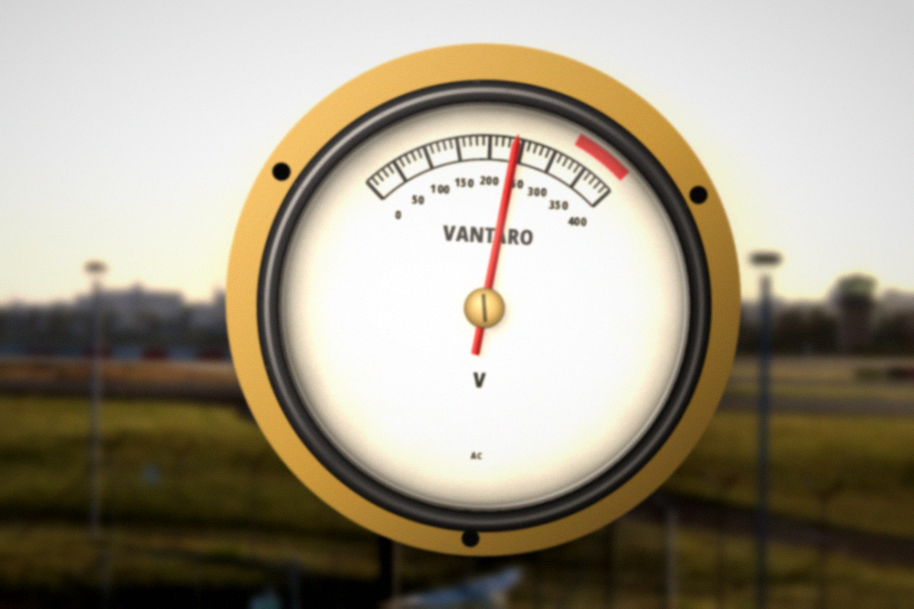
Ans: 240 V
